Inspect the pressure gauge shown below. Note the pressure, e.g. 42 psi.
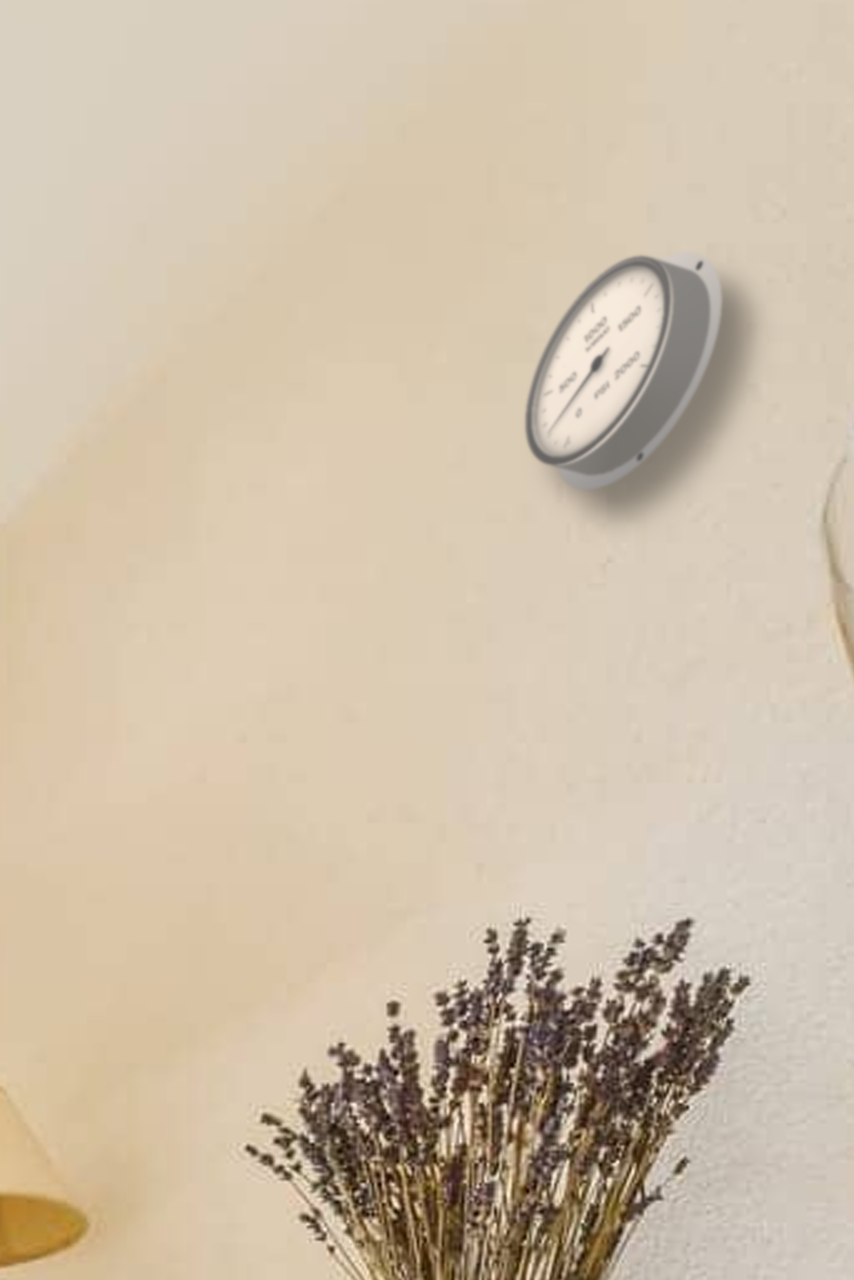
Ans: 200 psi
